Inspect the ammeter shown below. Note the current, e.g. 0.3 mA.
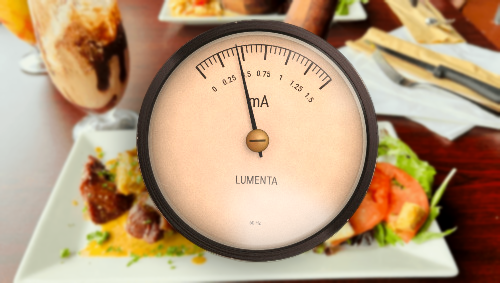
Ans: 0.45 mA
